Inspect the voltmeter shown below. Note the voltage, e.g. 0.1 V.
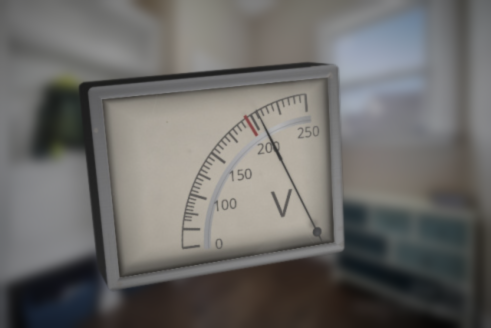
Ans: 205 V
